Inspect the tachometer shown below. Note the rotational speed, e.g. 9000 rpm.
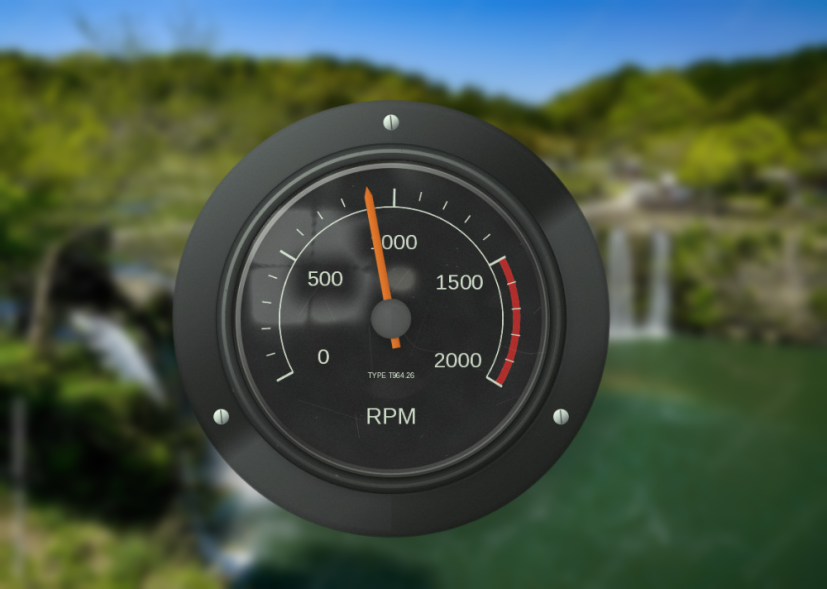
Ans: 900 rpm
